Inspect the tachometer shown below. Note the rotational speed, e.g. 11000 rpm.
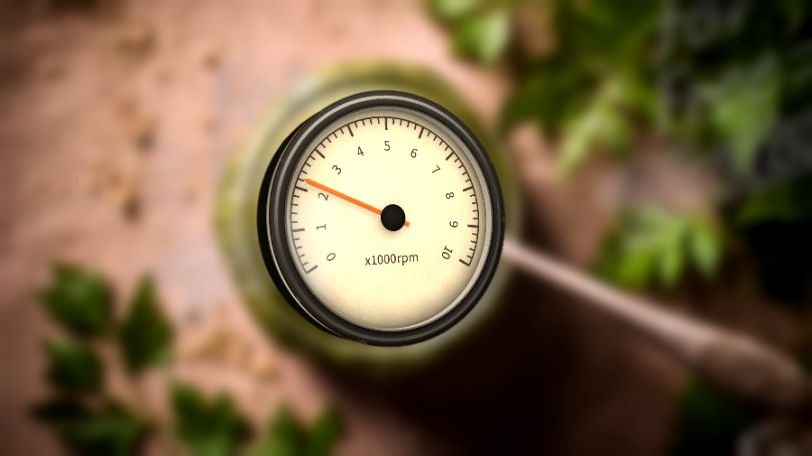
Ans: 2200 rpm
